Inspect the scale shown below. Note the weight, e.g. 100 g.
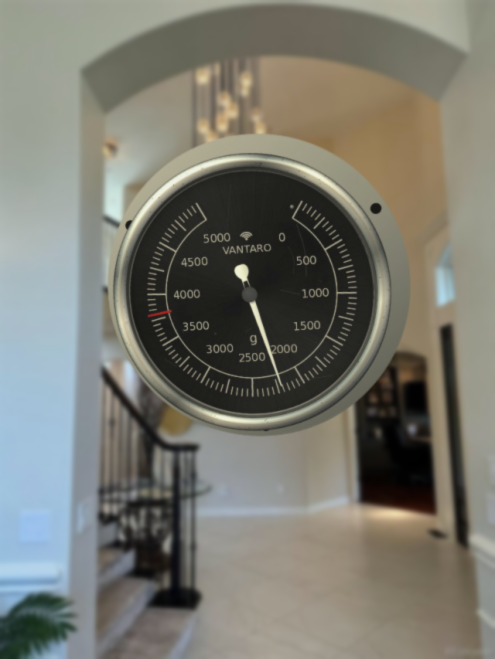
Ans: 2200 g
